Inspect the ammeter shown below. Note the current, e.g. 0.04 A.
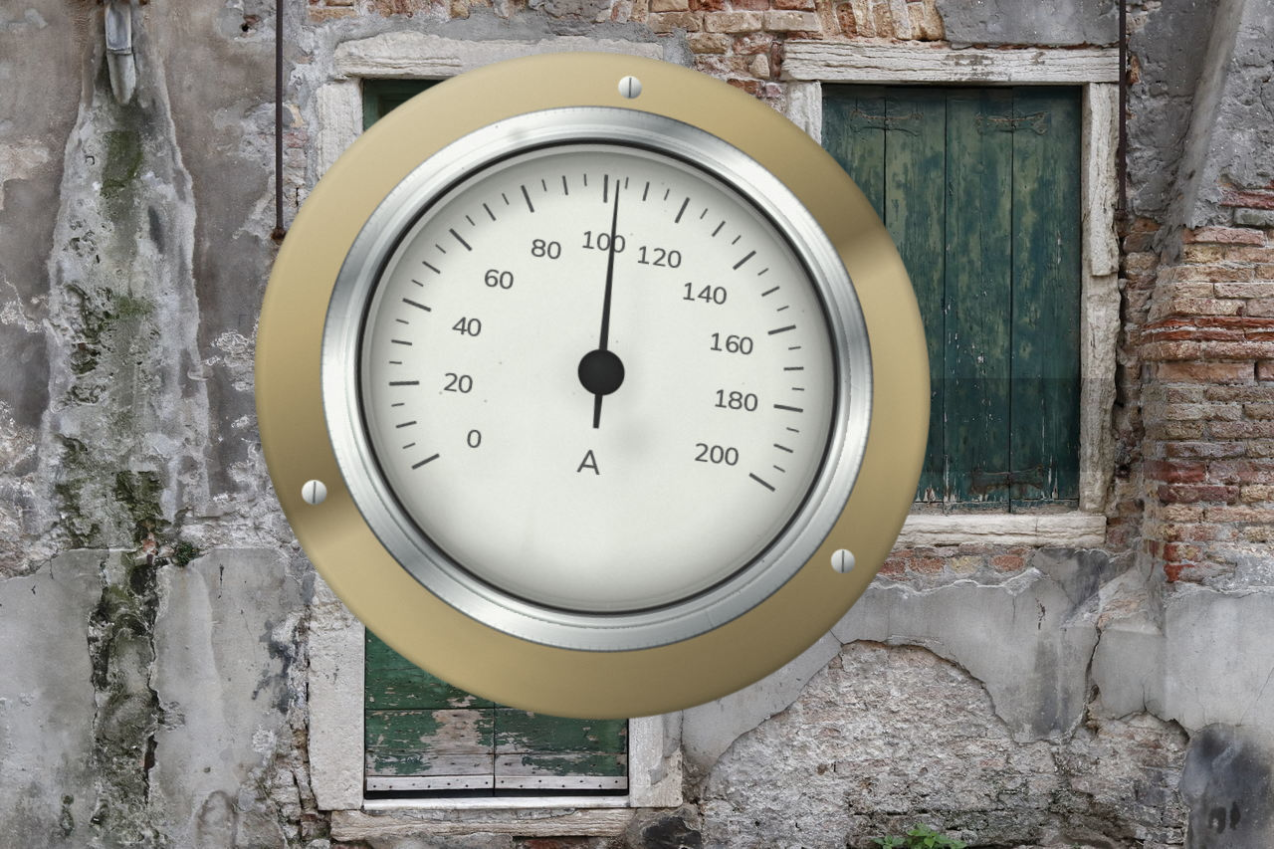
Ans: 102.5 A
